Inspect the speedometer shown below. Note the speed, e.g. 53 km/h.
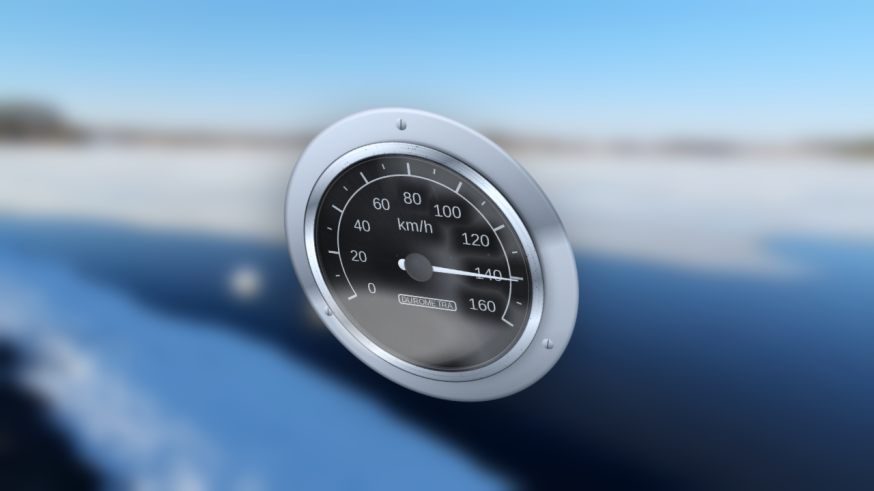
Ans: 140 km/h
